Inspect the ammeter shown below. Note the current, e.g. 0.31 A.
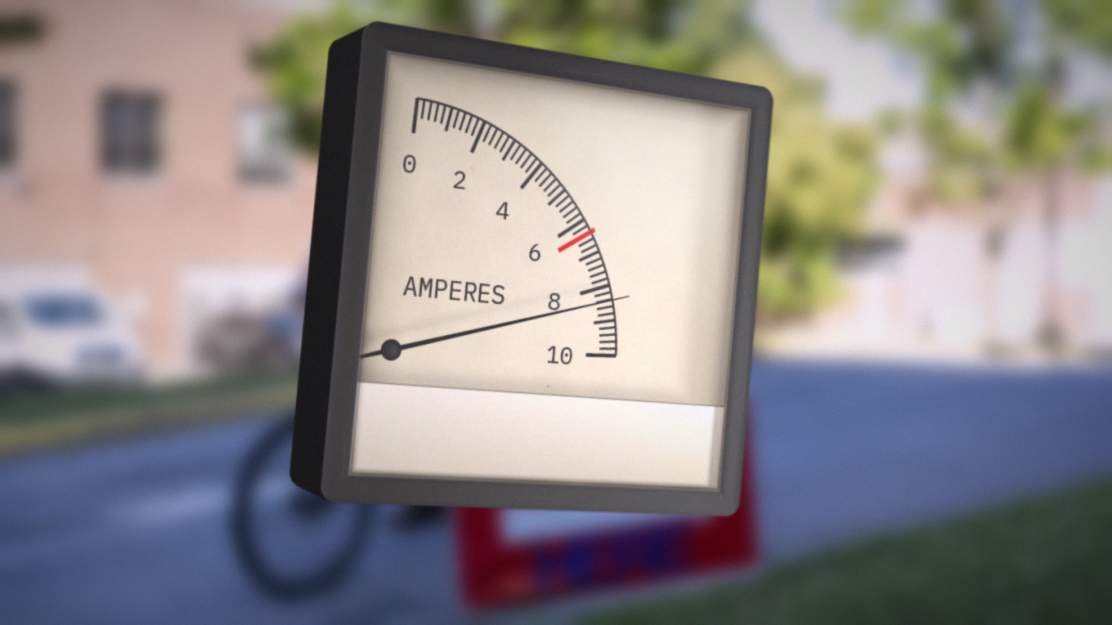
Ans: 8.4 A
